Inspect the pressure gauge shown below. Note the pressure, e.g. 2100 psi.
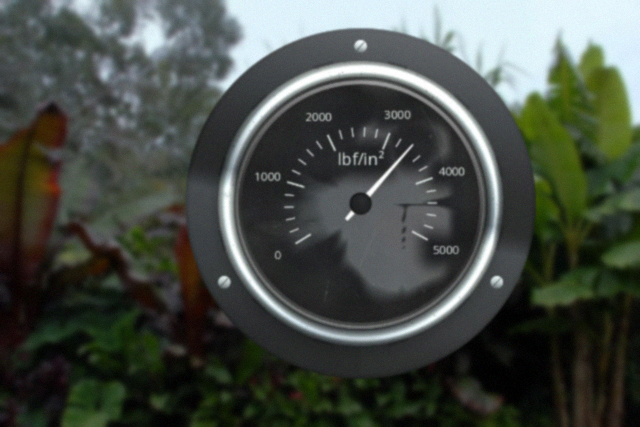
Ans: 3400 psi
